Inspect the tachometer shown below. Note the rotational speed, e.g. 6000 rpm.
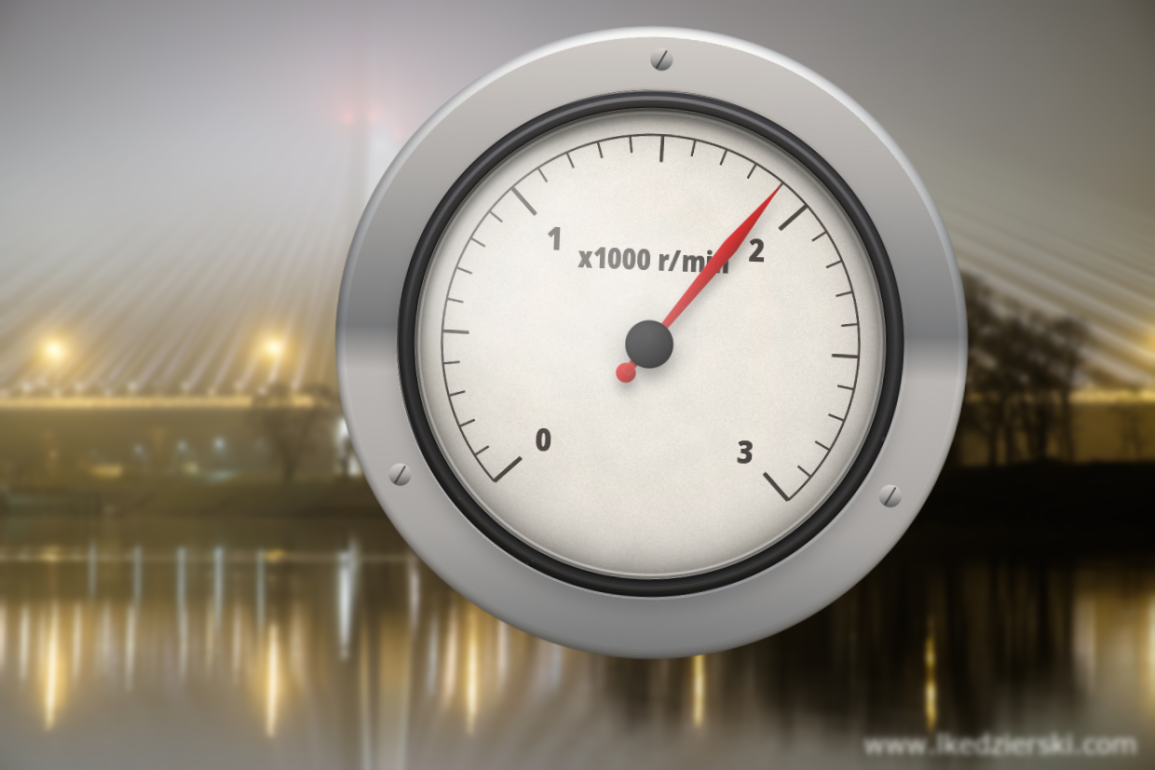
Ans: 1900 rpm
